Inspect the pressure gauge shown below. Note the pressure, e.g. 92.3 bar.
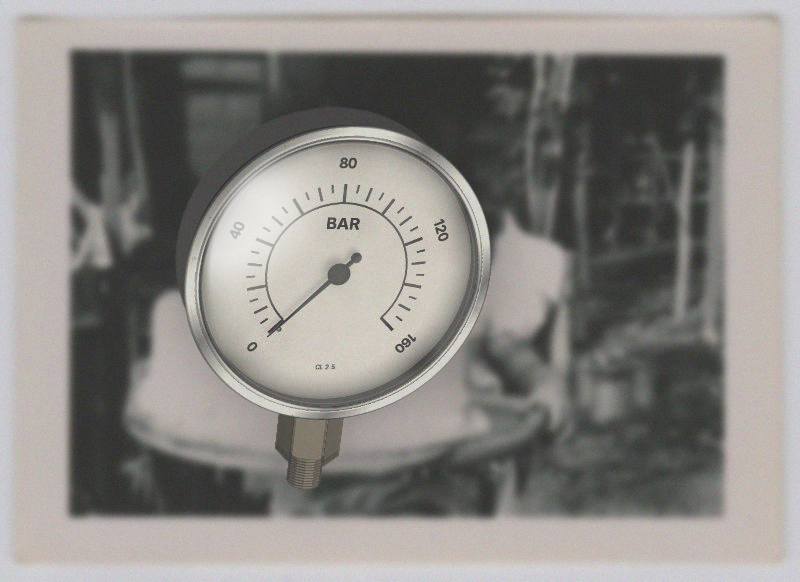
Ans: 0 bar
